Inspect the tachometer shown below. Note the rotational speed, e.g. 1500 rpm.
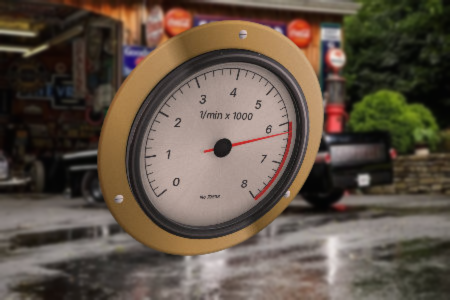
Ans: 6200 rpm
